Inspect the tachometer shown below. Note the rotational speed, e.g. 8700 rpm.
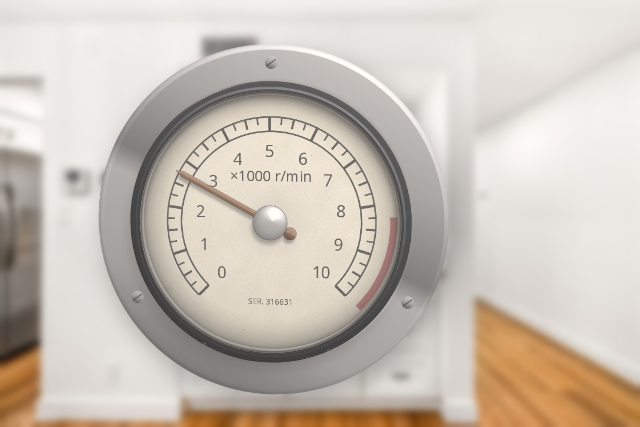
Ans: 2750 rpm
